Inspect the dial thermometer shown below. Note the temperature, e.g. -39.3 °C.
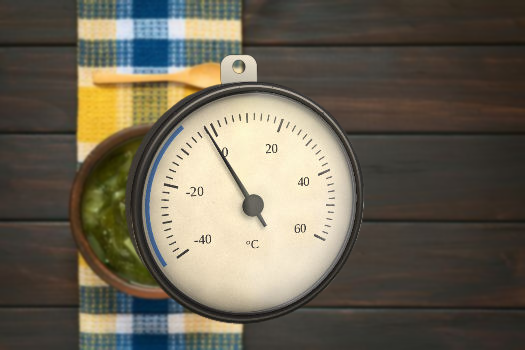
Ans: -2 °C
